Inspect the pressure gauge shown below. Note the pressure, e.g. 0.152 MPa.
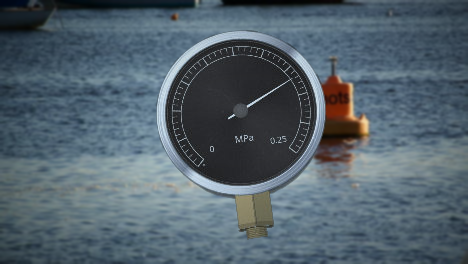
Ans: 0.185 MPa
